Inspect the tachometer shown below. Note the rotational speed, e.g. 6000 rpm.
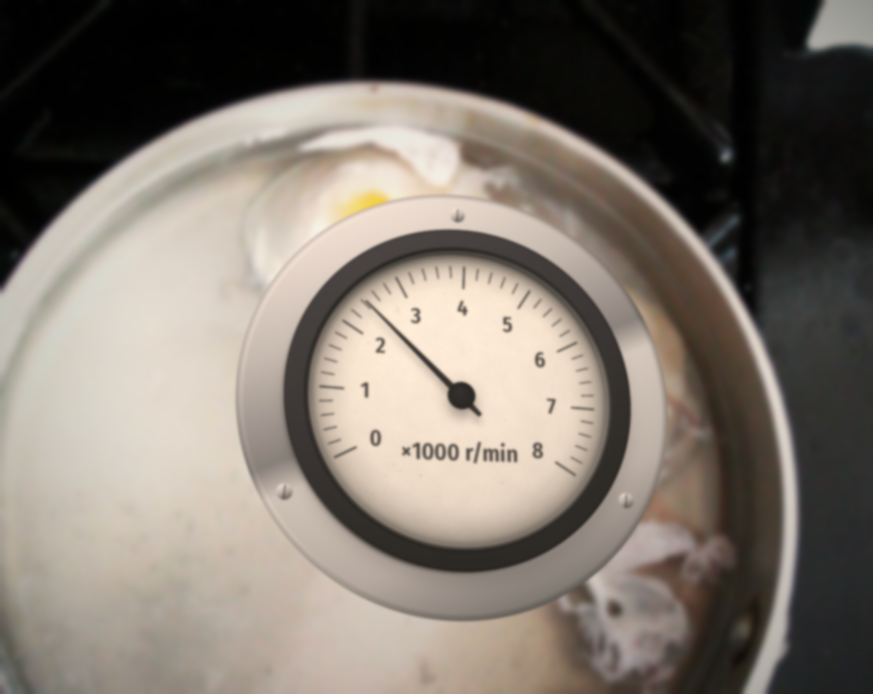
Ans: 2400 rpm
